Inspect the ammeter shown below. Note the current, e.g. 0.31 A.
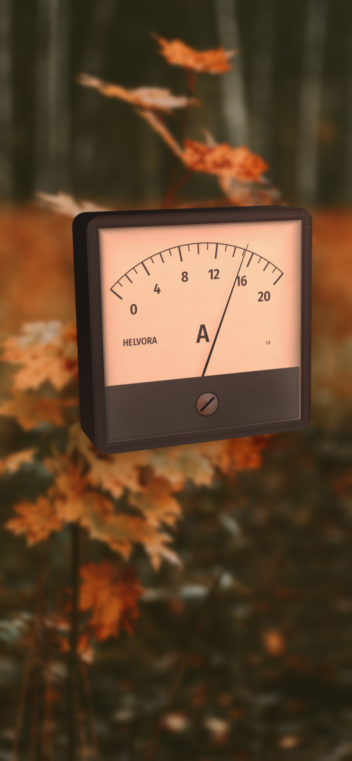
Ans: 15 A
